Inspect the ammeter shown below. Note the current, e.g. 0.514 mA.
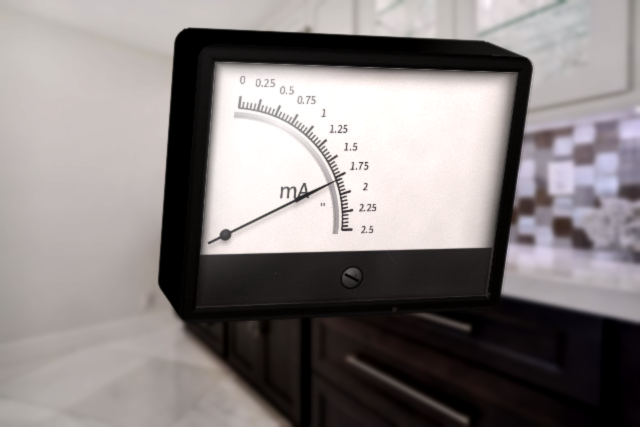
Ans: 1.75 mA
